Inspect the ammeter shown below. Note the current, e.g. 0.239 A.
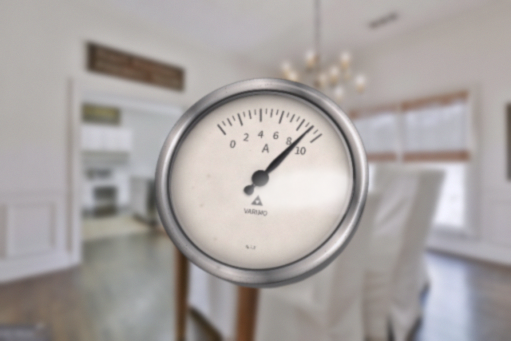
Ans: 9 A
